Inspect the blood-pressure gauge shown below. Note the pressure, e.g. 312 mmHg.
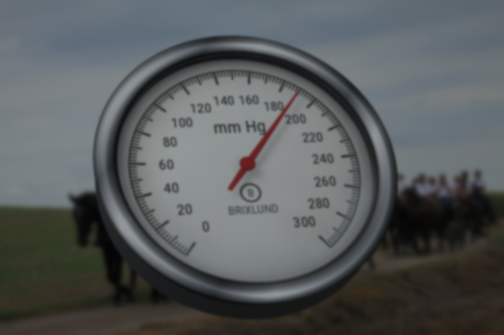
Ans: 190 mmHg
